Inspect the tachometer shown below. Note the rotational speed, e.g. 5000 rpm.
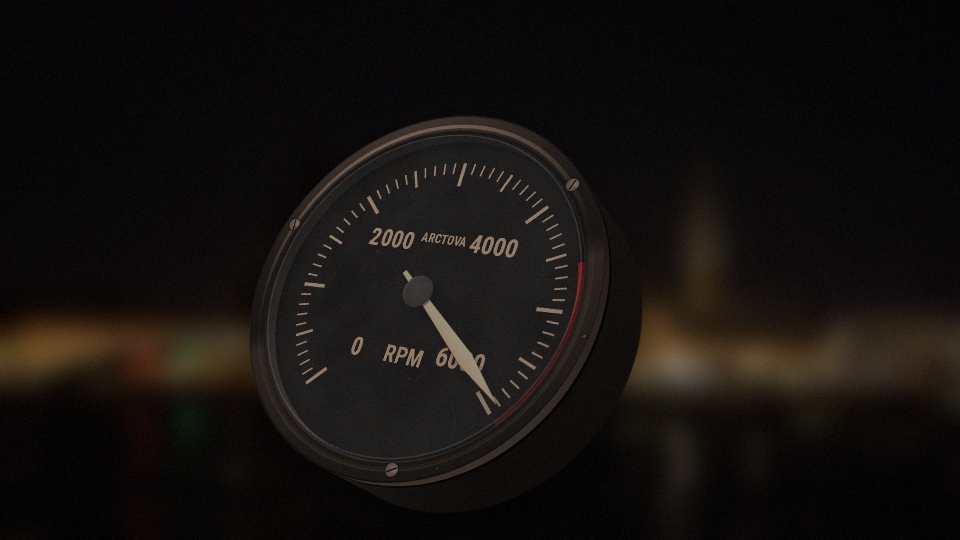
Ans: 5900 rpm
